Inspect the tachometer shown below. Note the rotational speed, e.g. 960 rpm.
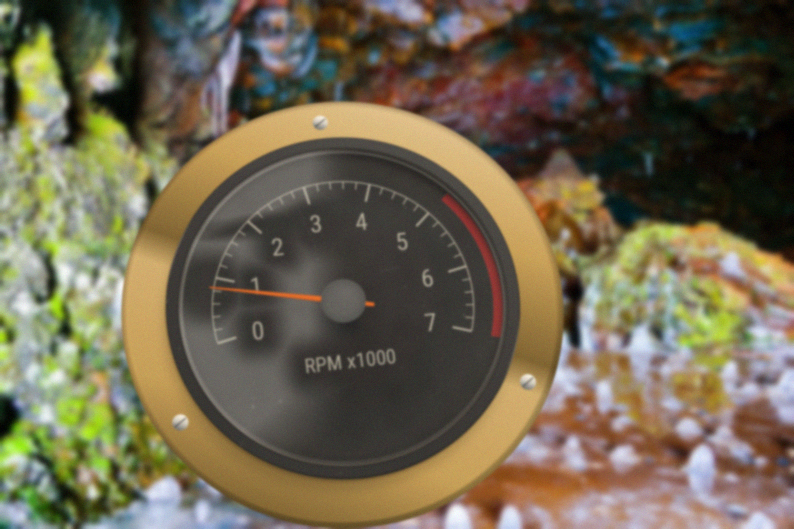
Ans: 800 rpm
